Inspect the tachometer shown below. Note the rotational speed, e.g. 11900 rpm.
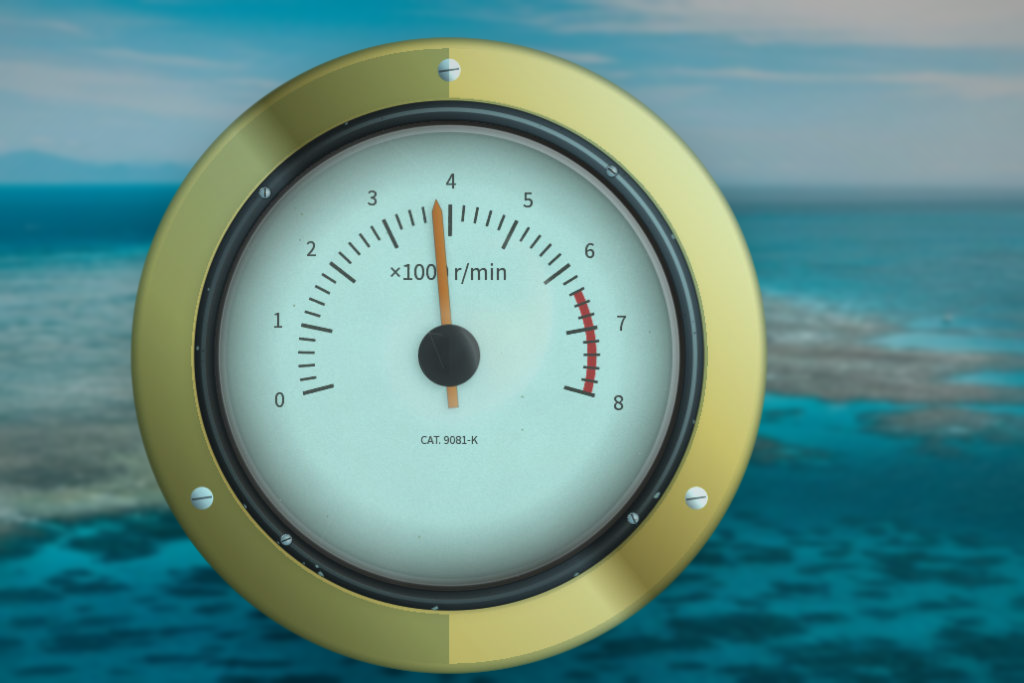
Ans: 3800 rpm
